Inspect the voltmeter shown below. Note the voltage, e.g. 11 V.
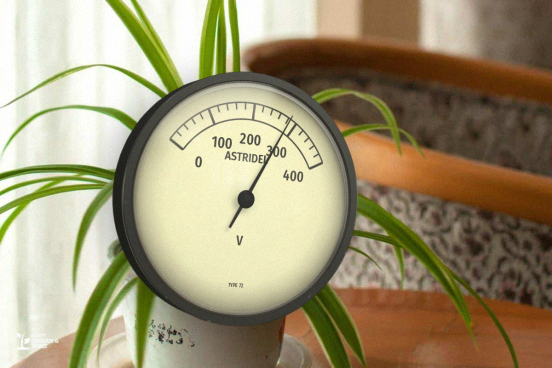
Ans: 280 V
